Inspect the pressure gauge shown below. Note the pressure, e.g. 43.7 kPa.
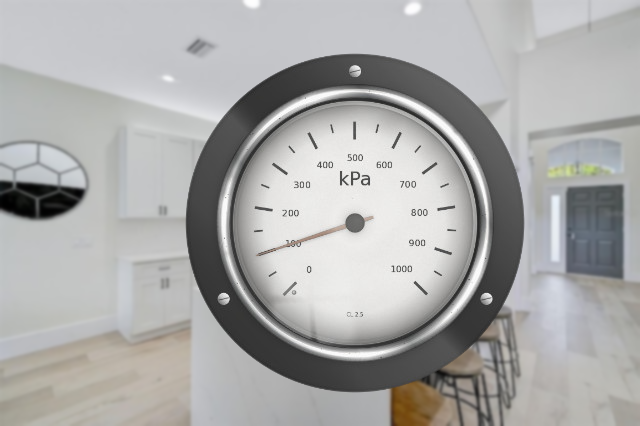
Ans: 100 kPa
